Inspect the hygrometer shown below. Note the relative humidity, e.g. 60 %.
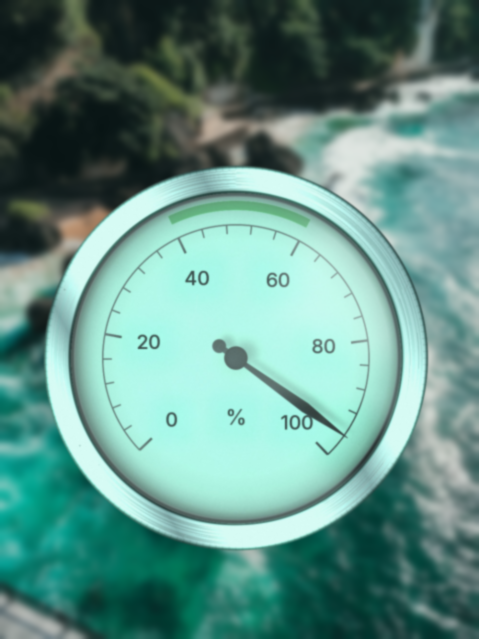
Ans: 96 %
